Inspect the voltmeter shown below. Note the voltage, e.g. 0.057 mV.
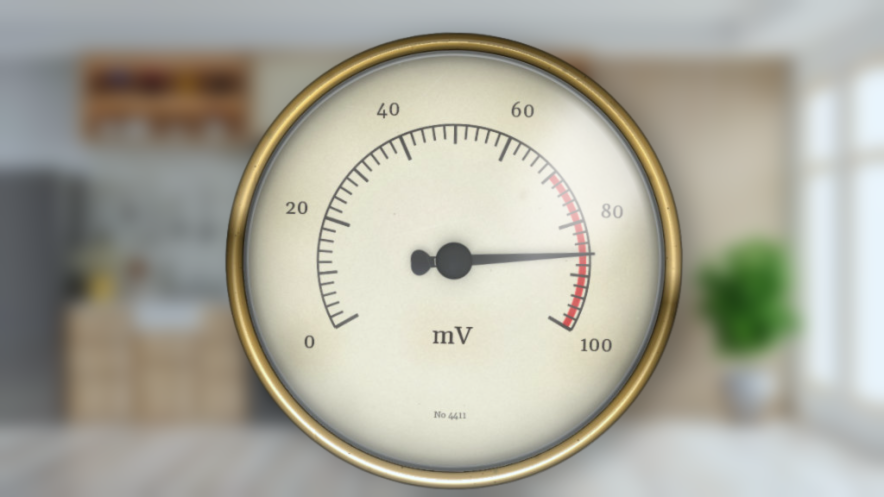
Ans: 86 mV
